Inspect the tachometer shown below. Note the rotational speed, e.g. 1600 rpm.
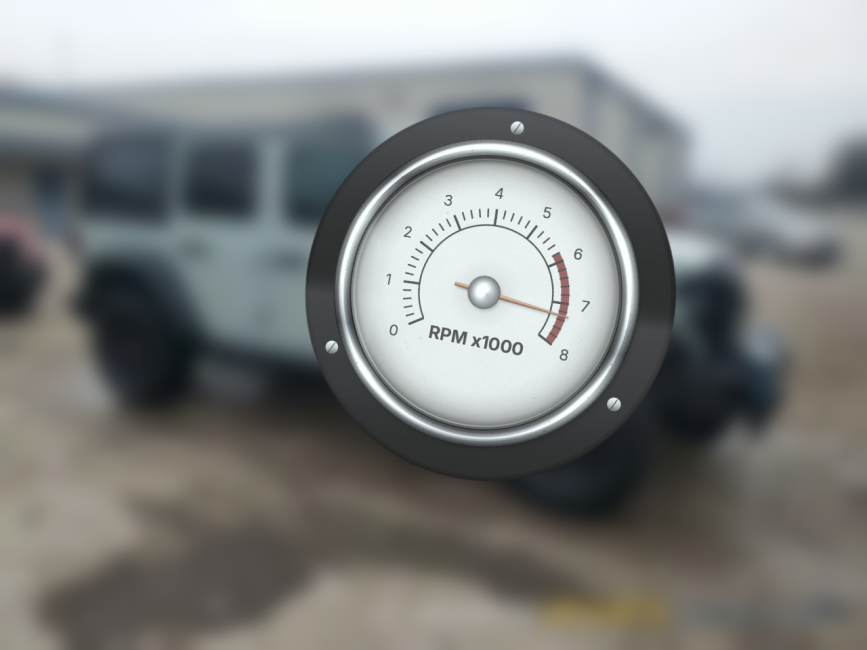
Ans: 7300 rpm
